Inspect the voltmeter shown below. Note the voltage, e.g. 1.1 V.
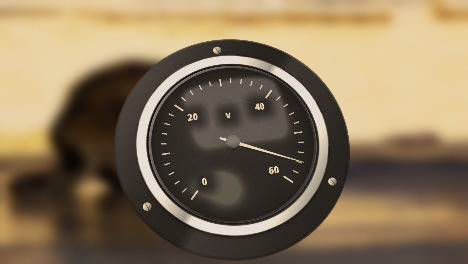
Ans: 56 V
